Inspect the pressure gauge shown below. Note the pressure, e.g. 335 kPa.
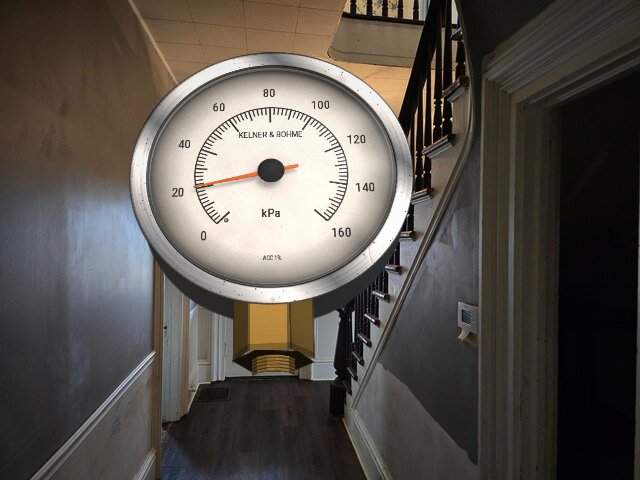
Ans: 20 kPa
